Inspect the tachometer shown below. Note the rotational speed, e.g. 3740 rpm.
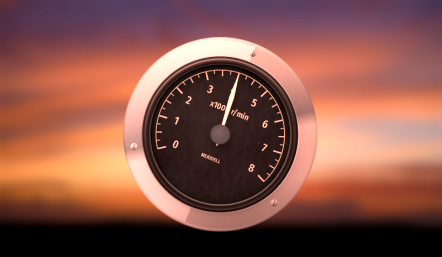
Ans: 4000 rpm
